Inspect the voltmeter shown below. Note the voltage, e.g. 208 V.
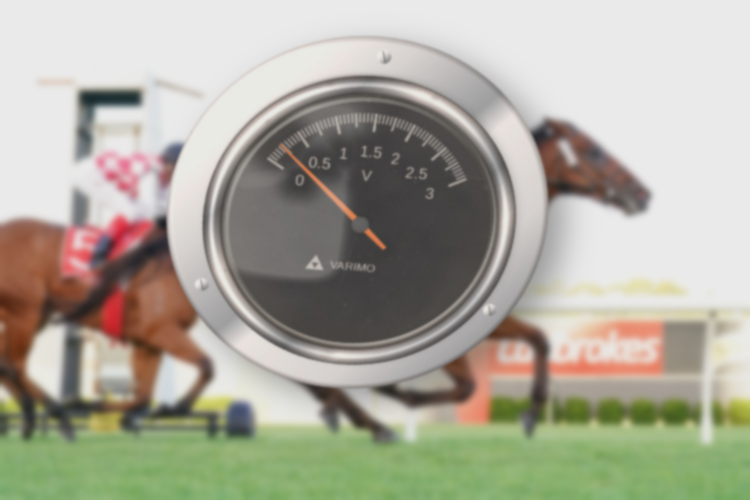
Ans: 0.25 V
